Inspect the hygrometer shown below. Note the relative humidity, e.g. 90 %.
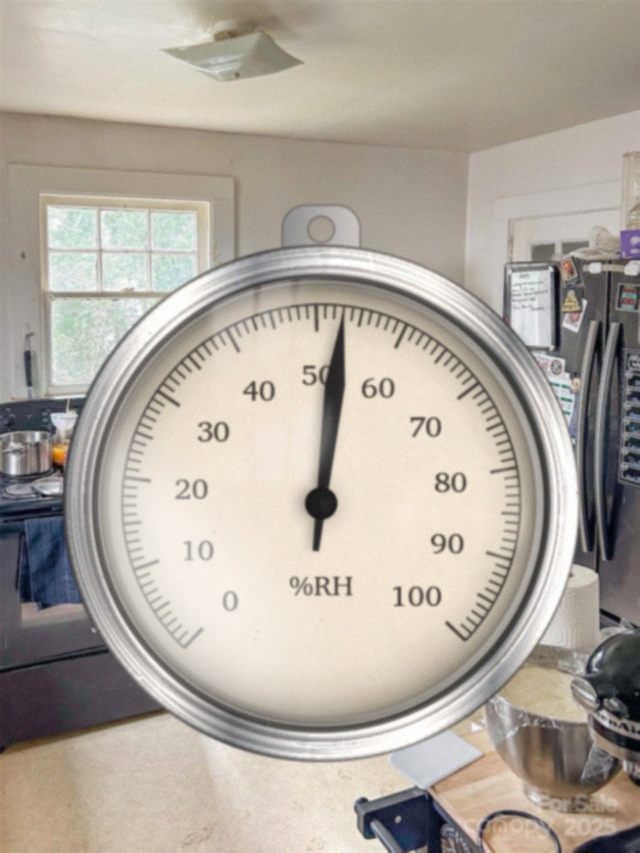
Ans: 53 %
